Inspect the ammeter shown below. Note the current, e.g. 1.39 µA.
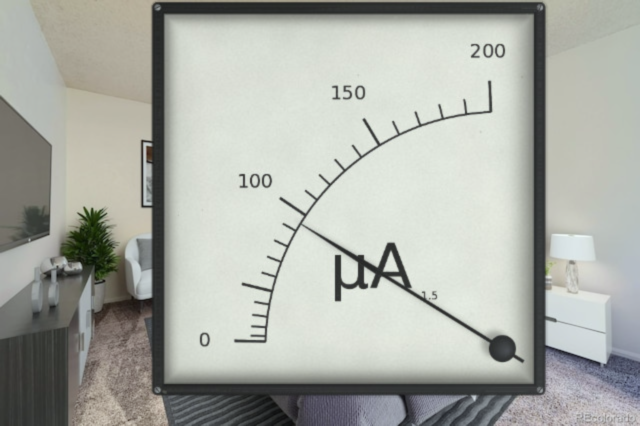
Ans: 95 µA
